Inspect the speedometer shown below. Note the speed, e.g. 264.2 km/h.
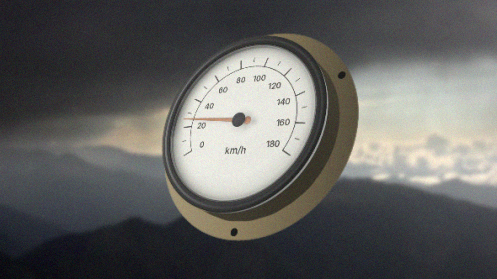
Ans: 25 km/h
